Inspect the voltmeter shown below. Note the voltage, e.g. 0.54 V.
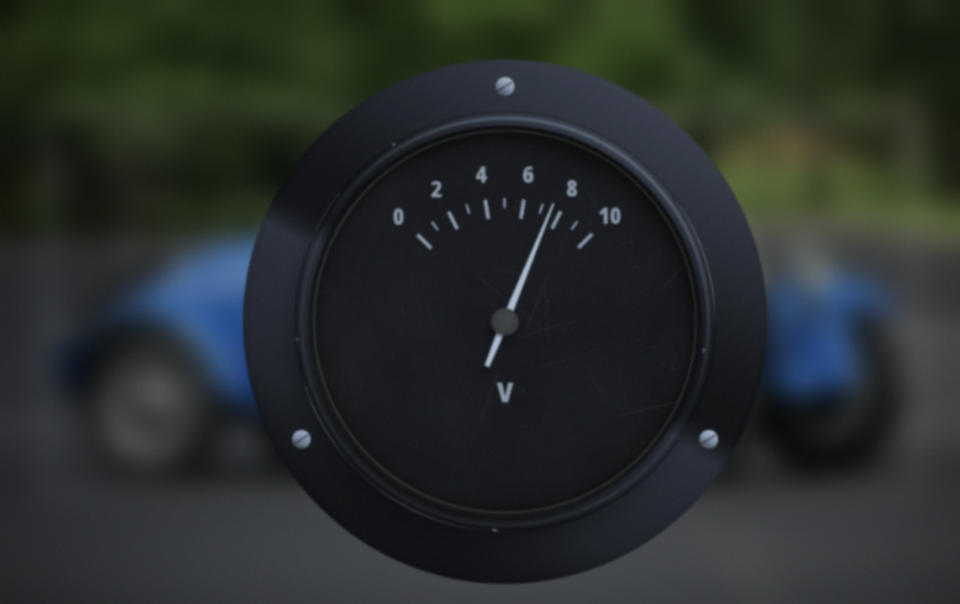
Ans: 7.5 V
